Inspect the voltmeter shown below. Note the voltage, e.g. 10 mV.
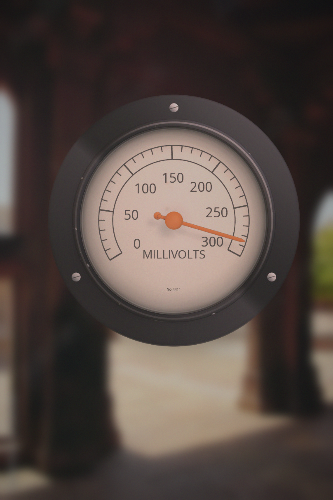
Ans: 285 mV
